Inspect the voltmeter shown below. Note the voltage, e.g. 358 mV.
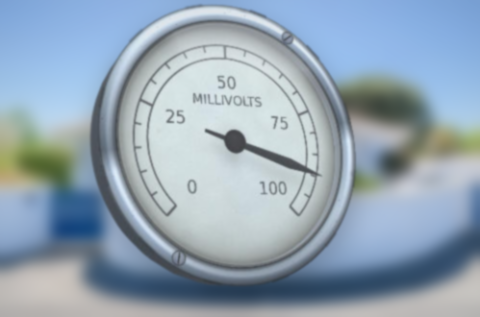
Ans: 90 mV
